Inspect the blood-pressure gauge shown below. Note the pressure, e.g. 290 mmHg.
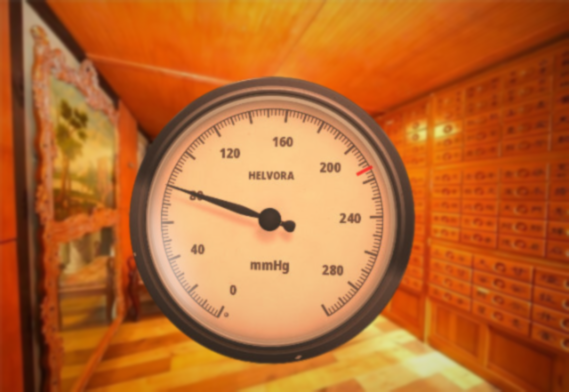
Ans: 80 mmHg
